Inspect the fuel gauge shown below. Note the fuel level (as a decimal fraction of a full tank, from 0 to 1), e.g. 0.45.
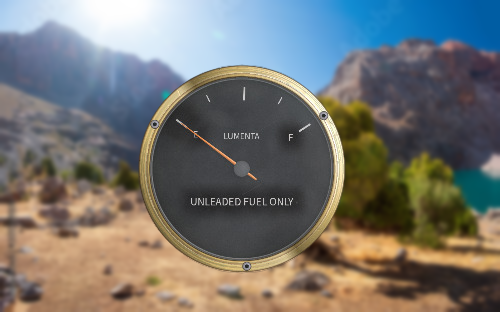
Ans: 0
